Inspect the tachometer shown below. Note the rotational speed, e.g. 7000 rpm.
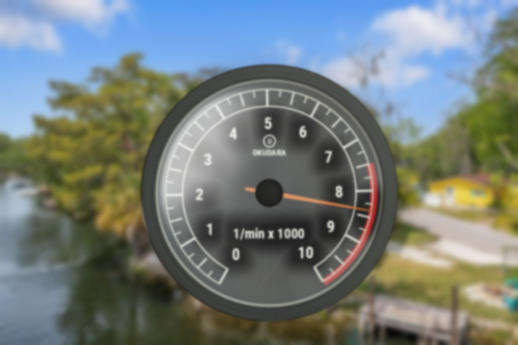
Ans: 8375 rpm
